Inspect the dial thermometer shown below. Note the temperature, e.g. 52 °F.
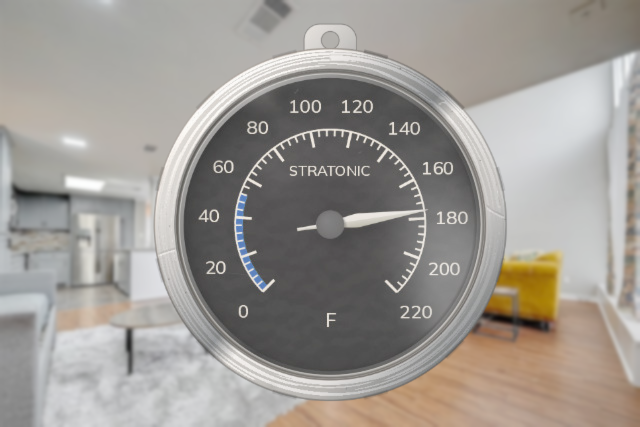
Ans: 176 °F
